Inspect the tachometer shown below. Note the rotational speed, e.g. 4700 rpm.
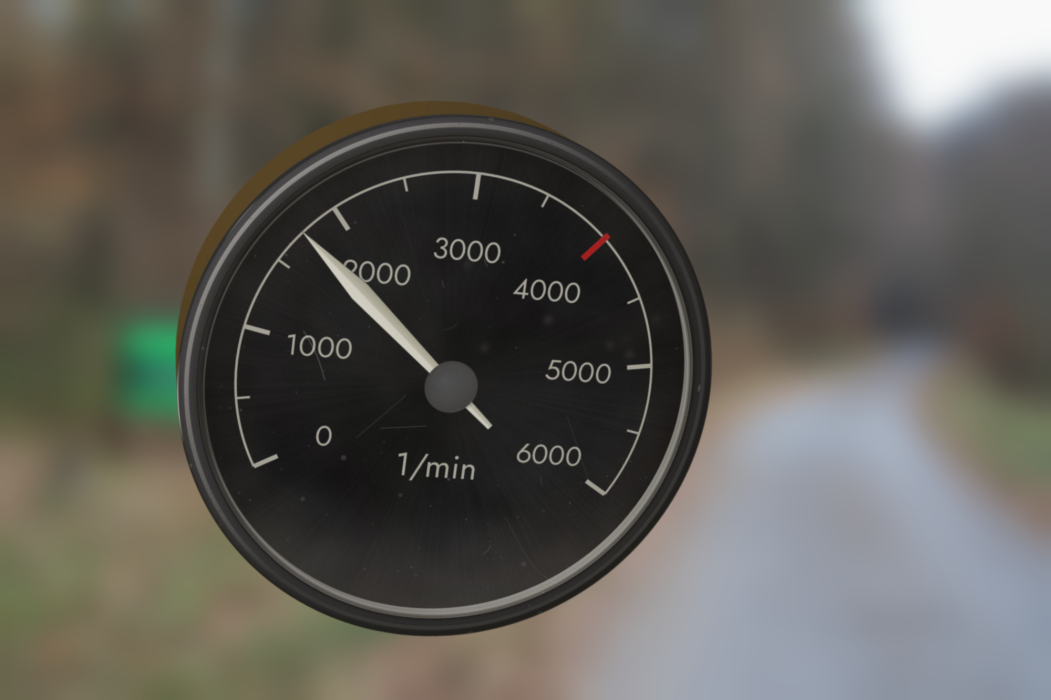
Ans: 1750 rpm
